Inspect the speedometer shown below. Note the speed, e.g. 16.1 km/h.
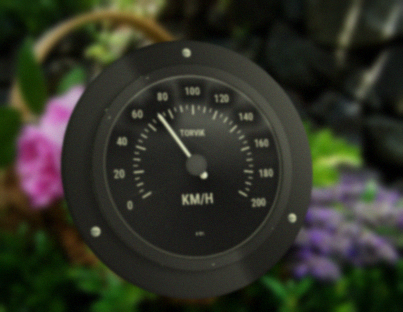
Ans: 70 km/h
